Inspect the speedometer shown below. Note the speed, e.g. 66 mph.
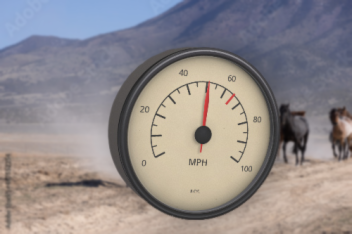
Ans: 50 mph
